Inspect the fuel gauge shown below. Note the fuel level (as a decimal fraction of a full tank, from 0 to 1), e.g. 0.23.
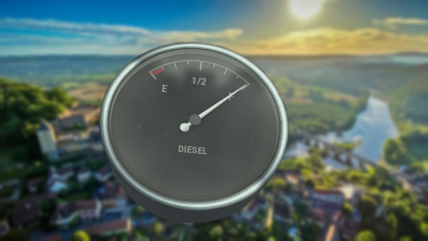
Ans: 1
